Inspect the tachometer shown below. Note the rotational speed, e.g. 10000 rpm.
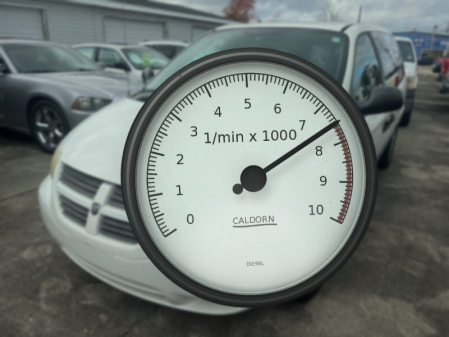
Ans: 7500 rpm
